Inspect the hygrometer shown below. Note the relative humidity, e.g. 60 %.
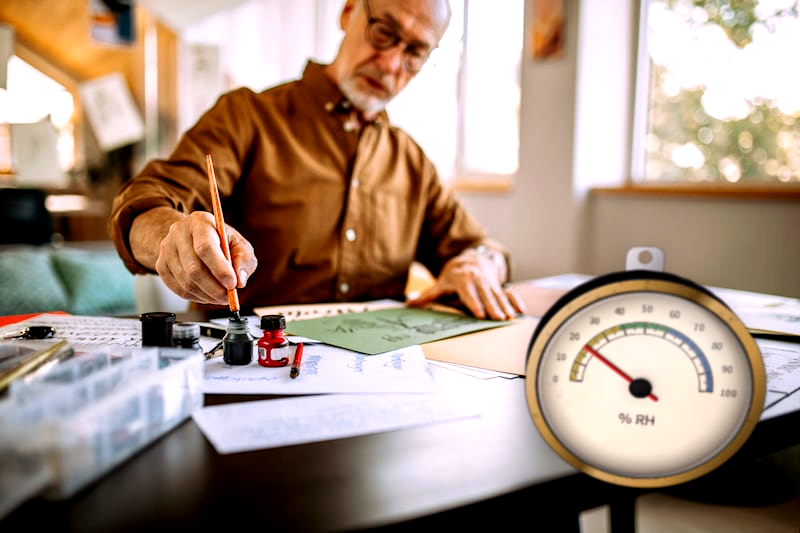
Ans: 20 %
